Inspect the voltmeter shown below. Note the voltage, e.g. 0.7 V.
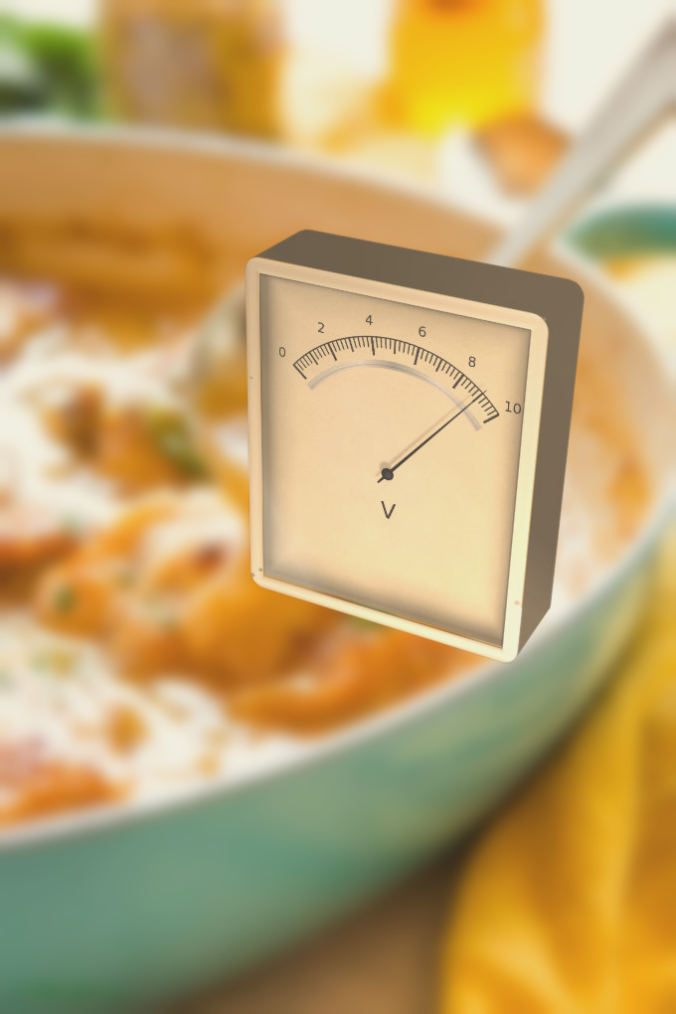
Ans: 9 V
